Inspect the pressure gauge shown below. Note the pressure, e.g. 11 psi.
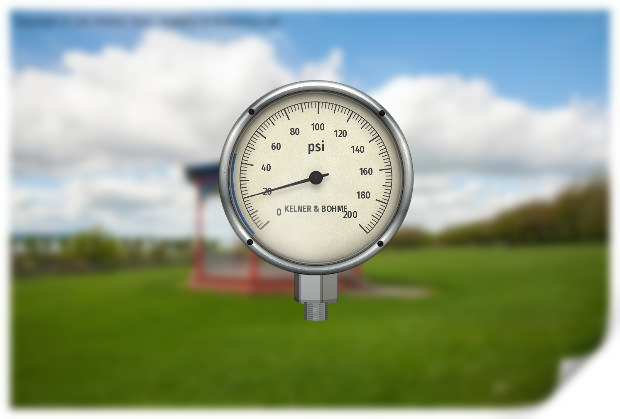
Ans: 20 psi
